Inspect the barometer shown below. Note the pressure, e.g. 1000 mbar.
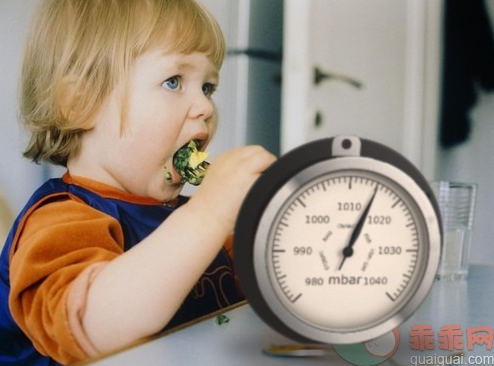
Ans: 1015 mbar
